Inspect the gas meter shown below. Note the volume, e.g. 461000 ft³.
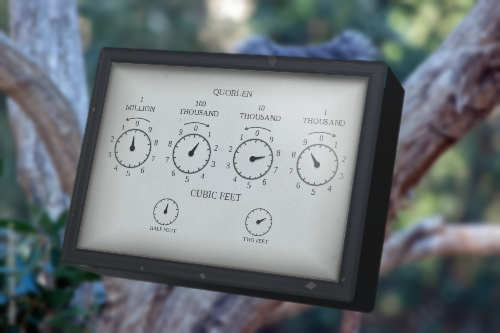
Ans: 7900 ft³
